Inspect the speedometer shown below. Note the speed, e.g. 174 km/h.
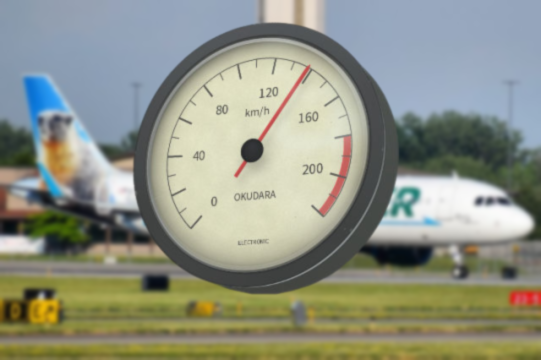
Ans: 140 km/h
